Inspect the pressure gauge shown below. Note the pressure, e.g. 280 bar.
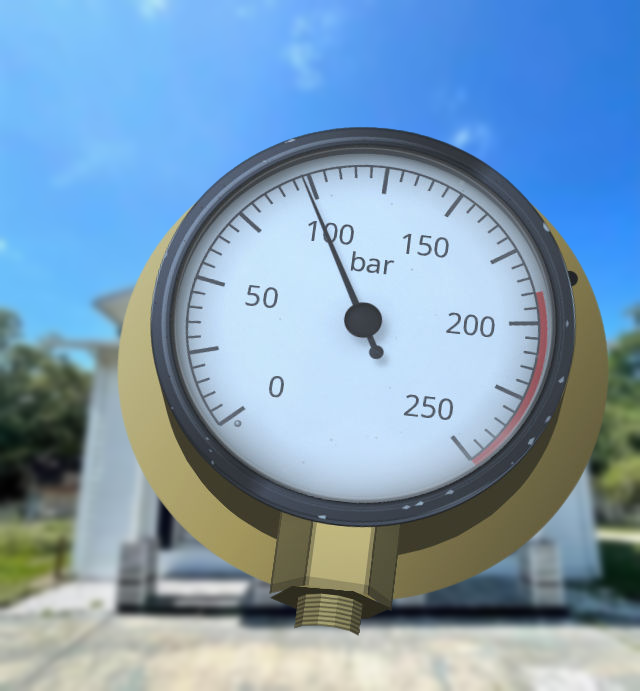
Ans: 97.5 bar
